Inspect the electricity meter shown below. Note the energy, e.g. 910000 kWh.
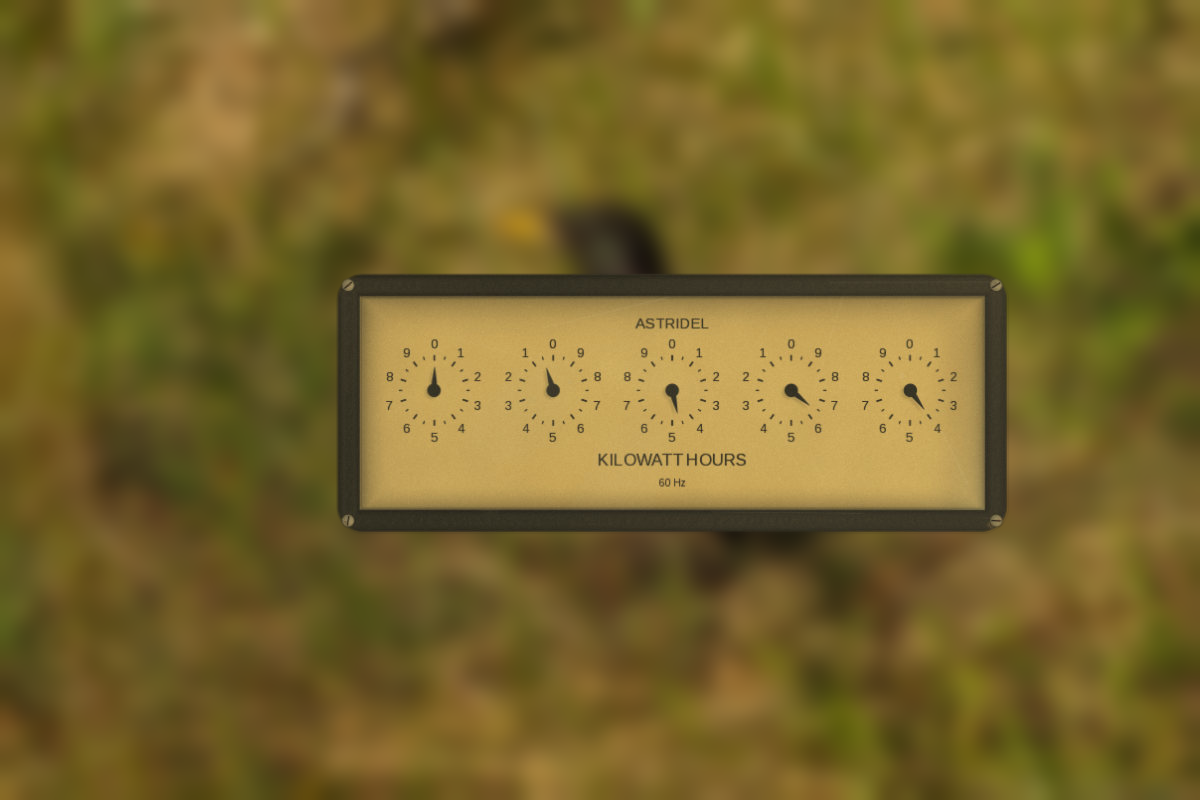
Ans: 464 kWh
